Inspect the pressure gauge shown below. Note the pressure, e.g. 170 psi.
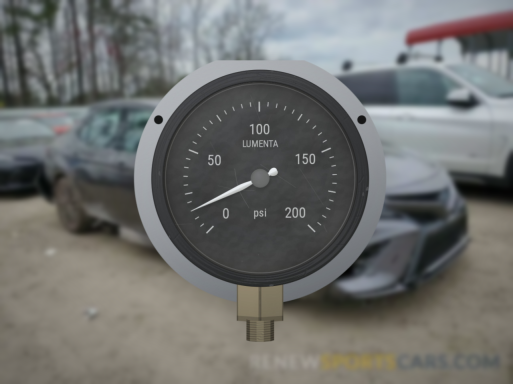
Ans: 15 psi
